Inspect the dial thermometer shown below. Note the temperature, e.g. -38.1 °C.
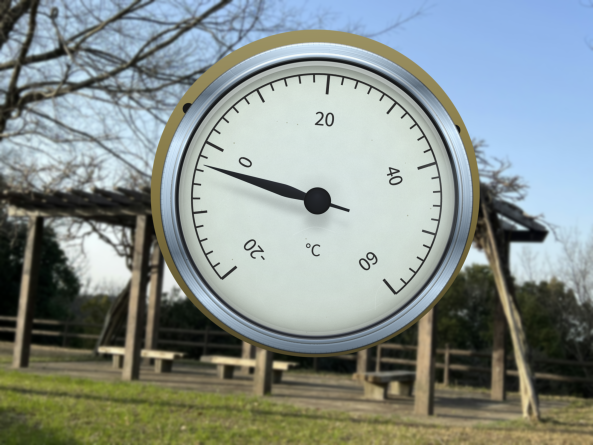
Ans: -3 °C
